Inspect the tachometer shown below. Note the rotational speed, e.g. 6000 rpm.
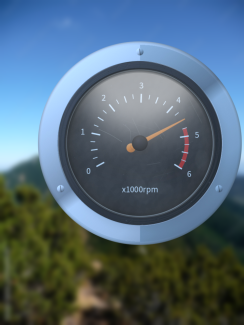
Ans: 4500 rpm
